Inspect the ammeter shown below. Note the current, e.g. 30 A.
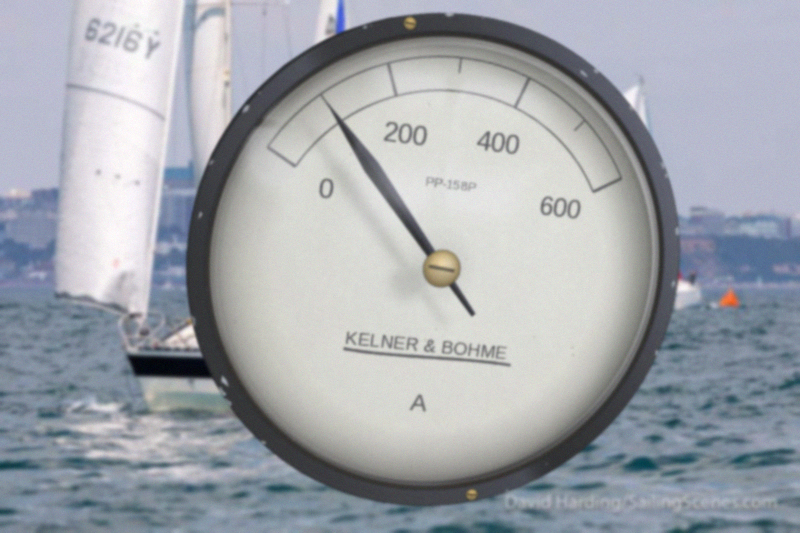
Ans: 100 A
